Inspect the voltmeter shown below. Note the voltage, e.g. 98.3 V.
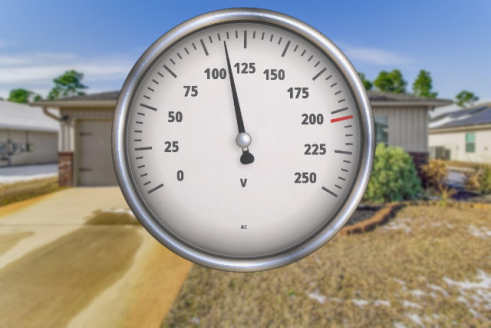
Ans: 112.5 V
